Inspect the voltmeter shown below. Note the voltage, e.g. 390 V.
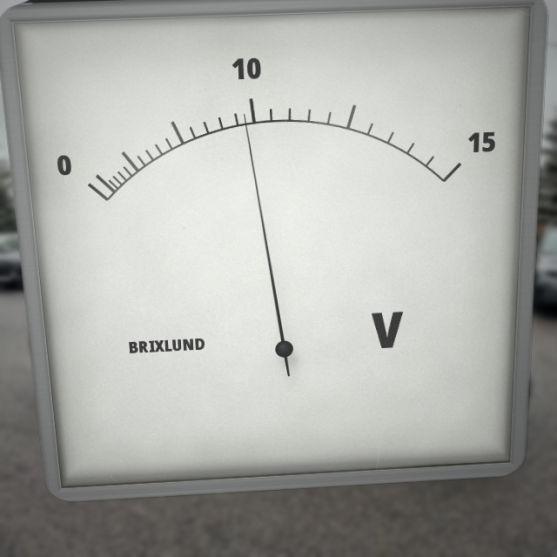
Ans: 9.75 V
